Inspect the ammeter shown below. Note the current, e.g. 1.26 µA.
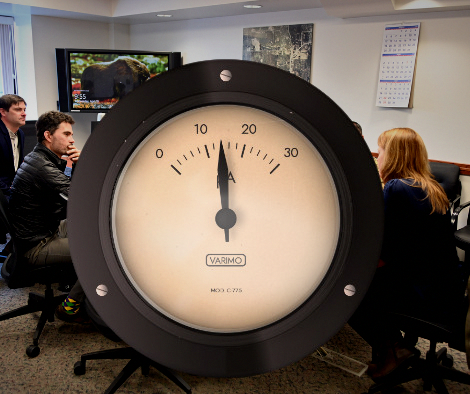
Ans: 14 µA
